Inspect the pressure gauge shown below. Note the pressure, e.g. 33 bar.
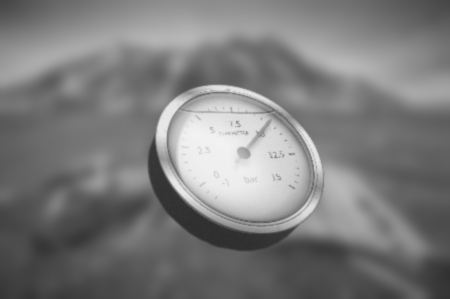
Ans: 10 bar
